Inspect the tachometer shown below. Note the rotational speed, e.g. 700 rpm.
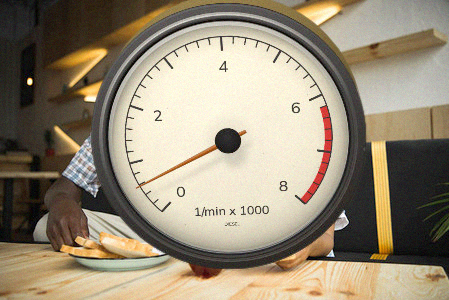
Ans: 600 rpm
